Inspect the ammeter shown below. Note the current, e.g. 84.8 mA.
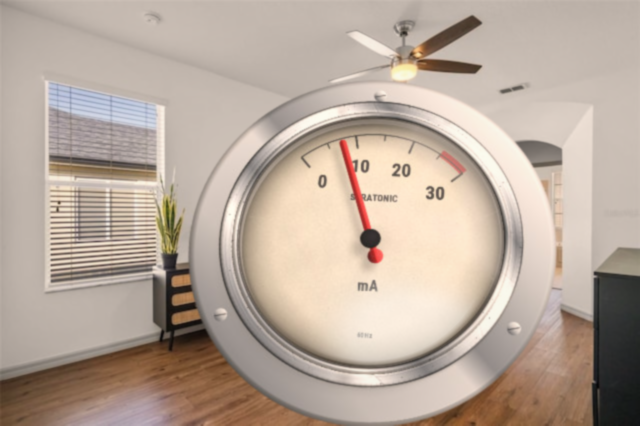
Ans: 7.5 mA
